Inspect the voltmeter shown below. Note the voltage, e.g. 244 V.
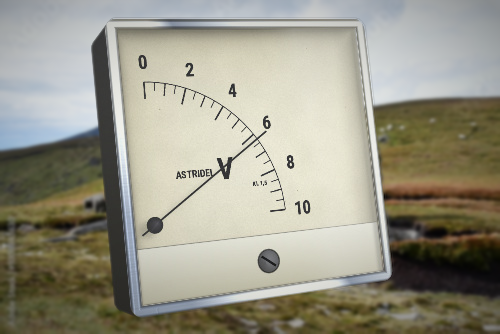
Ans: 6.25 V
